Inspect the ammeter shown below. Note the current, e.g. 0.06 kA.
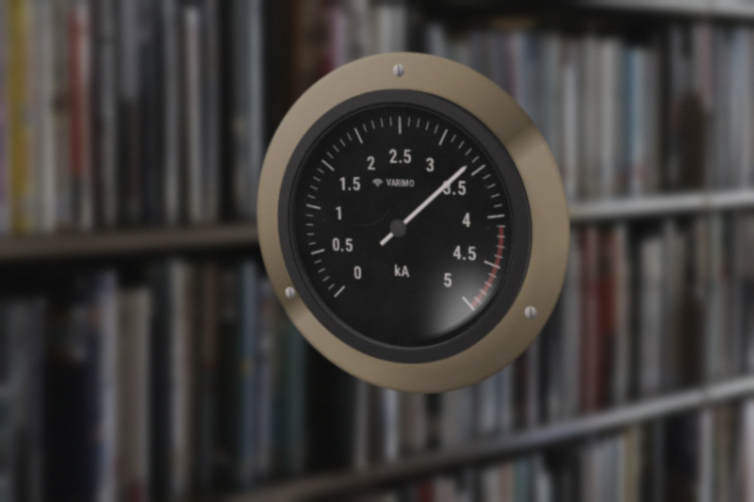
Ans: 3.4 kA
